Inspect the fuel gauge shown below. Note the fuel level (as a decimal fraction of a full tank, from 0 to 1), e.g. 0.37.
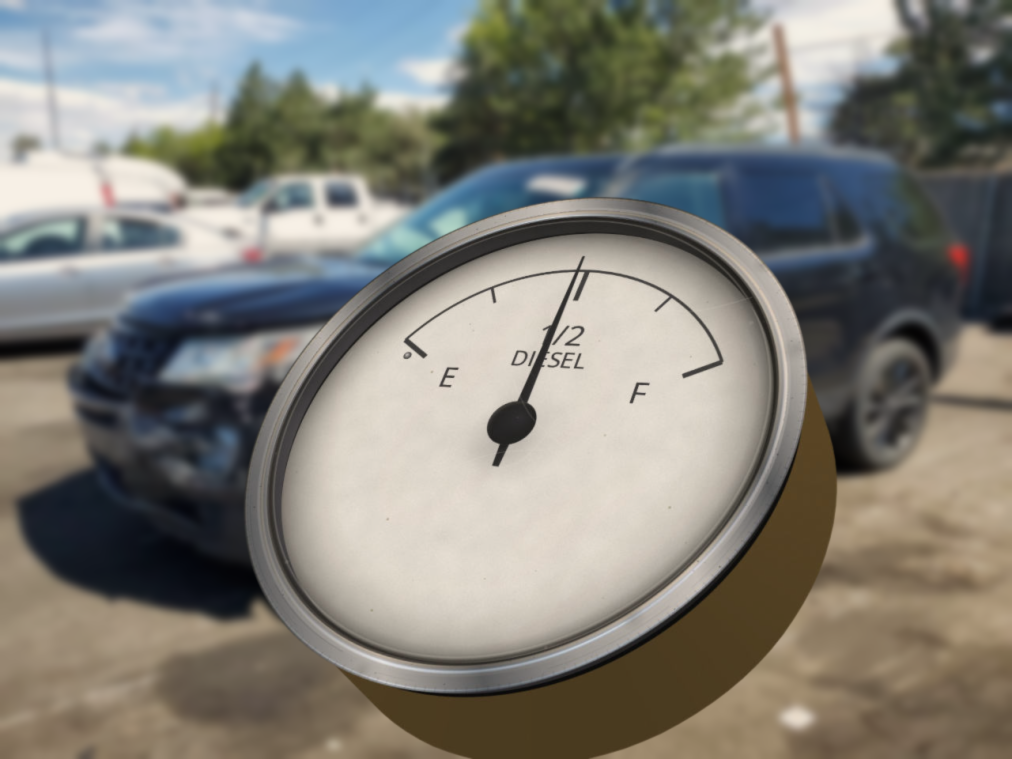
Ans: 0.5
